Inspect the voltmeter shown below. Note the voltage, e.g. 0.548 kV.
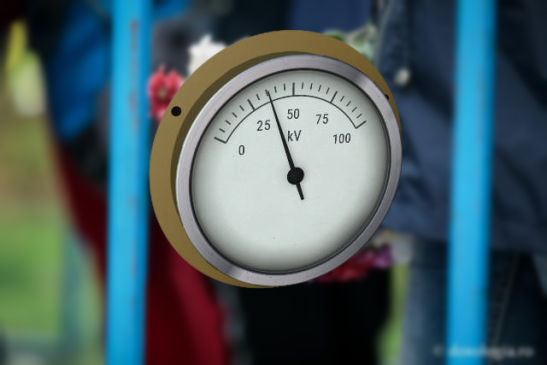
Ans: 35 kV
